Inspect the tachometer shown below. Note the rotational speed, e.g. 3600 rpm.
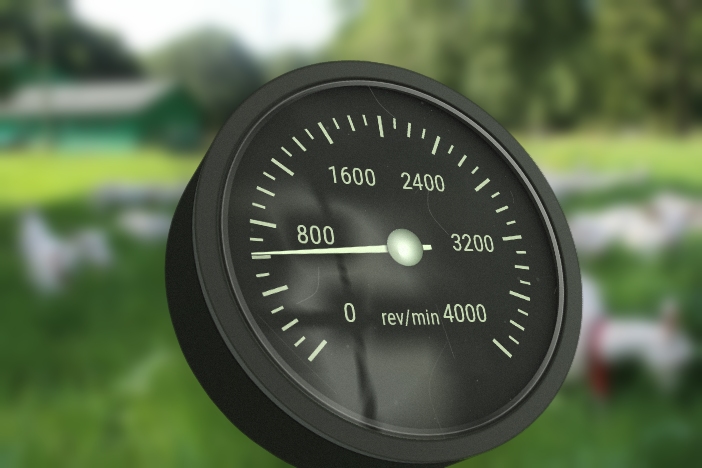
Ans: 600 rpm
